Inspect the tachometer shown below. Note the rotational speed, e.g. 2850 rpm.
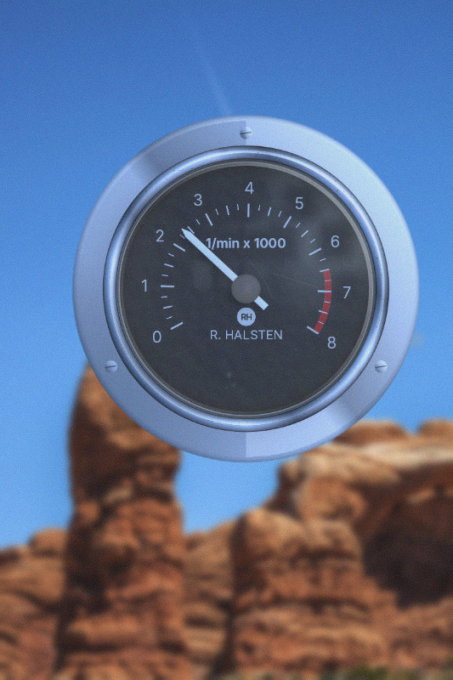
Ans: 2375 rpm
